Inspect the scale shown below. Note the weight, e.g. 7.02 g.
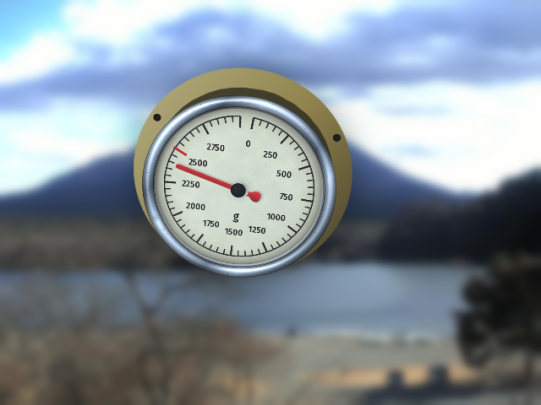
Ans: 2400 g
